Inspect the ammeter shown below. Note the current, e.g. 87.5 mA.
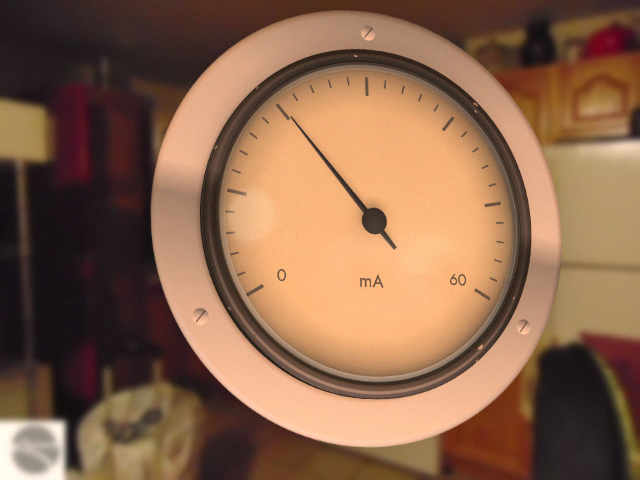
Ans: 20 mA
